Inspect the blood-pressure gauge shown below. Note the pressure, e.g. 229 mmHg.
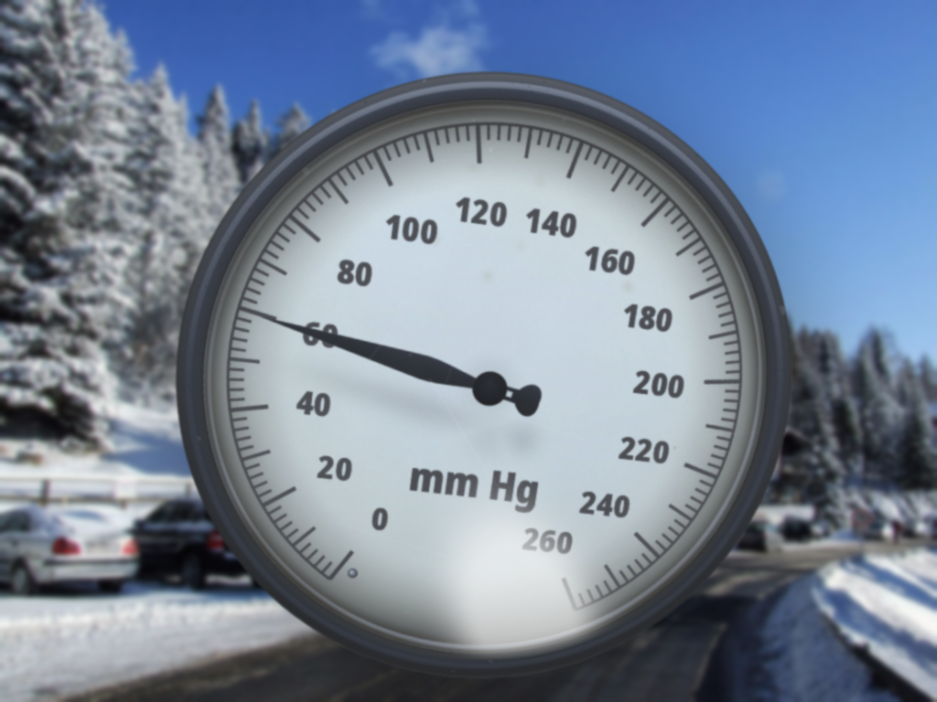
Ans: 60 mmHg
